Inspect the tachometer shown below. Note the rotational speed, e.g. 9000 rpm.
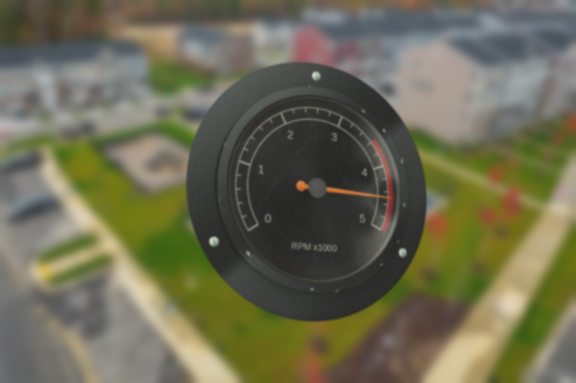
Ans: 4500 rpm
